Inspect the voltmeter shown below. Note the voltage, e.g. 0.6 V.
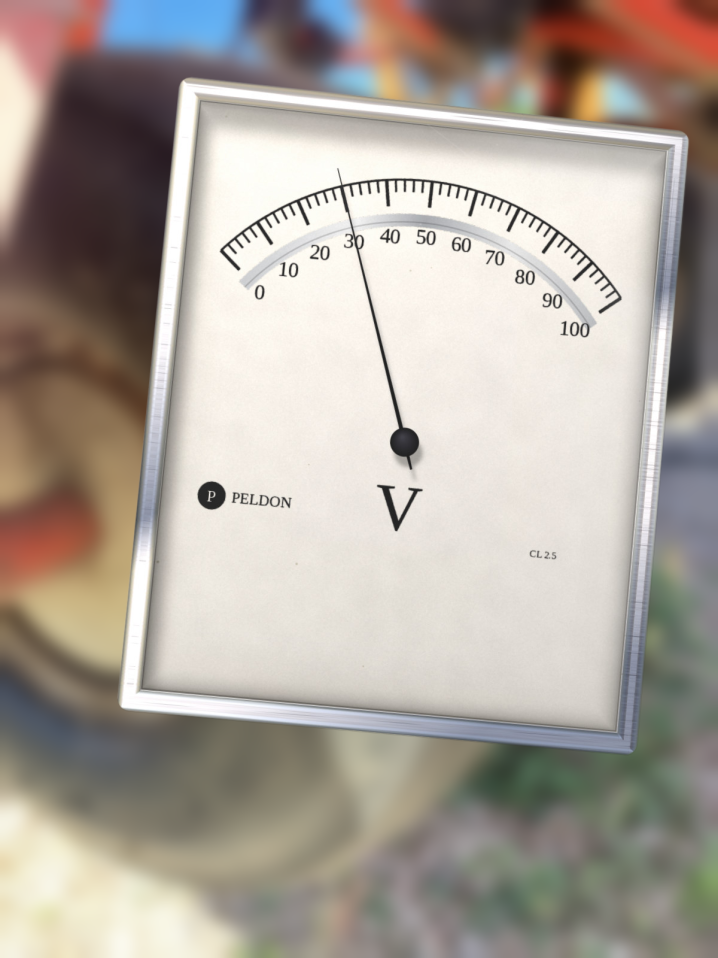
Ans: 30 V
